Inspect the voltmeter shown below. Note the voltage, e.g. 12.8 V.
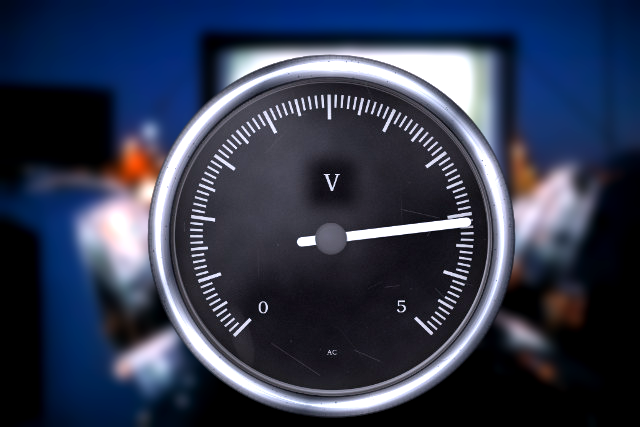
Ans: 4.05 V
